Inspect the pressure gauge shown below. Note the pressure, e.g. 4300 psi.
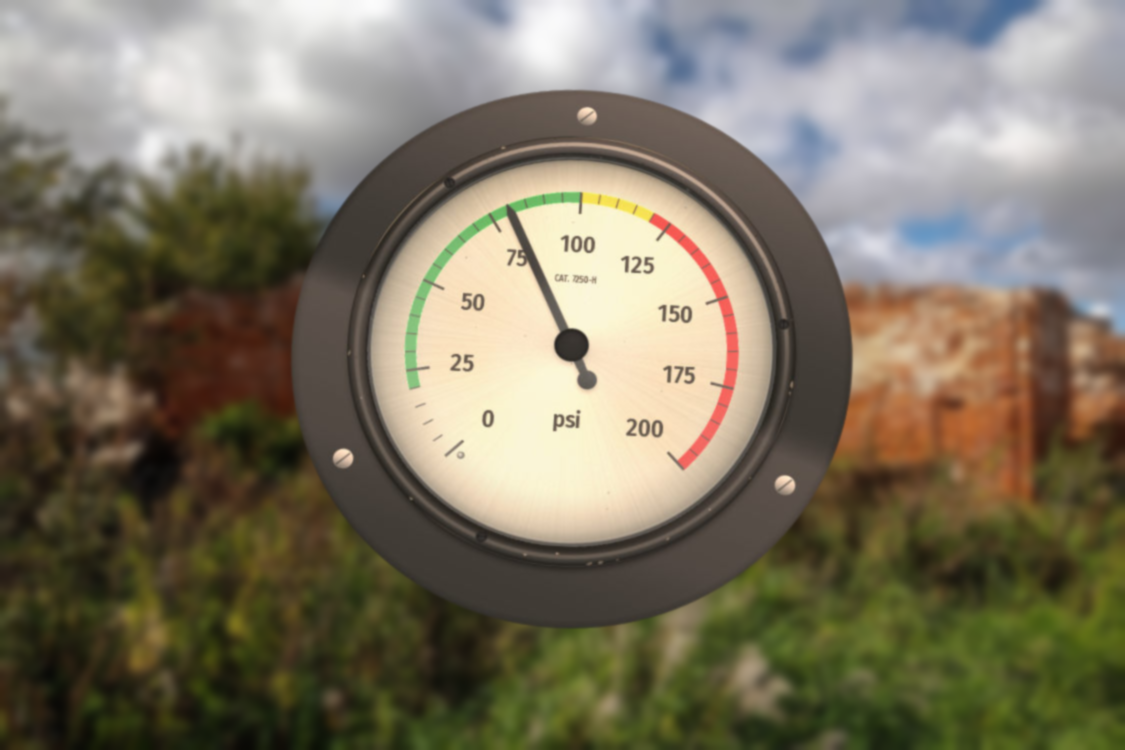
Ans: 80 psi
